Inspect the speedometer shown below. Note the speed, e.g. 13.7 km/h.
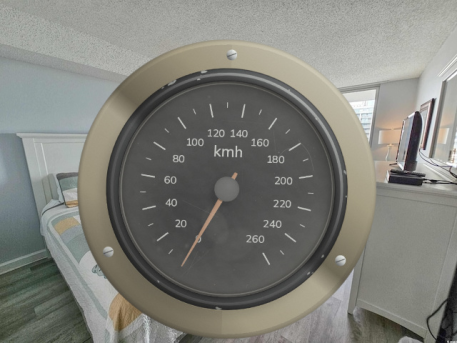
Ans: 0 km/h
